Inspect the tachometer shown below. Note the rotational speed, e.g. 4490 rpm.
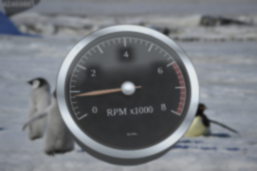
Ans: 800 rpm
